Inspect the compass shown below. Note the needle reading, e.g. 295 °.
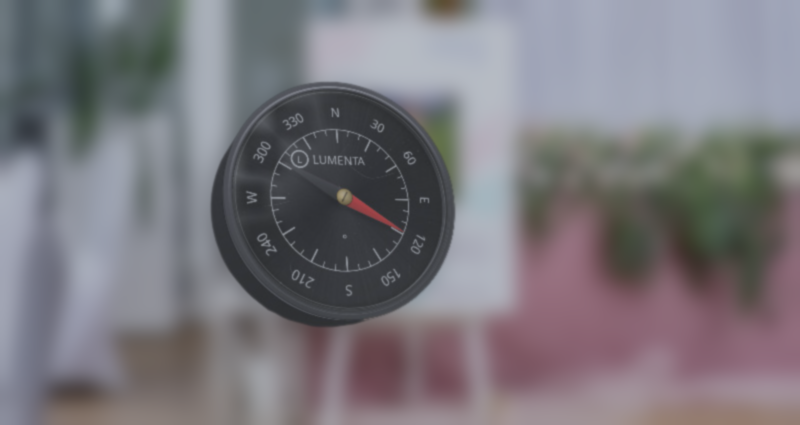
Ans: 120 °
